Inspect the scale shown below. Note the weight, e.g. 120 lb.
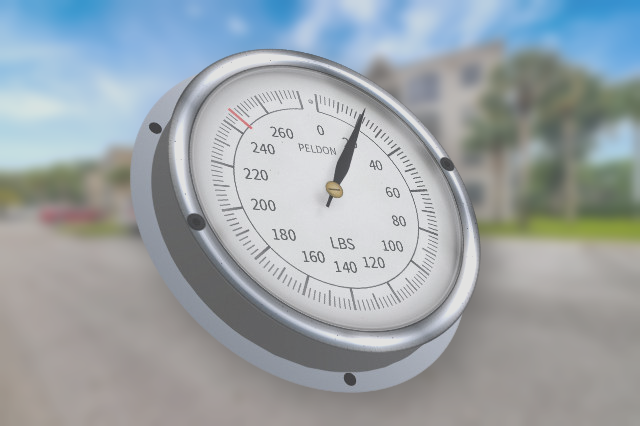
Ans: 20 lb
